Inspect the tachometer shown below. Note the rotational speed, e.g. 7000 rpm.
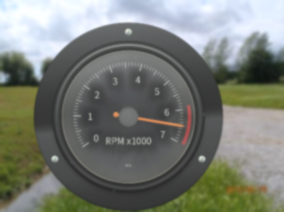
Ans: 6500 rpm
